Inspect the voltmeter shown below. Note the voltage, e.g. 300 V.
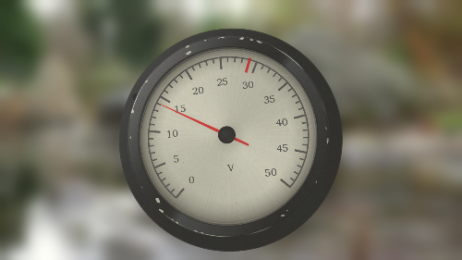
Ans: 14 V
